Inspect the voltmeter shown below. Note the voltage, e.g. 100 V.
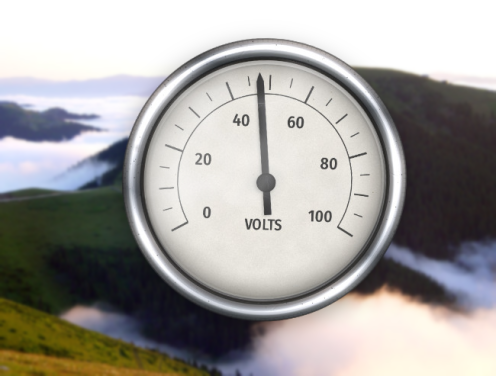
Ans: 47.5 V
